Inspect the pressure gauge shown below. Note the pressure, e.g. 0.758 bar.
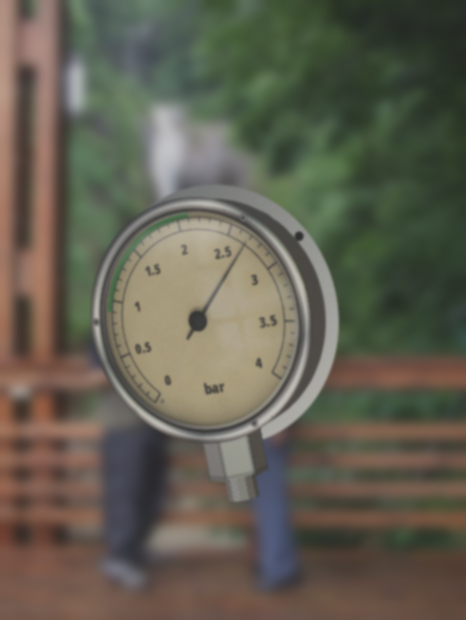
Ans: 2.7 bar
